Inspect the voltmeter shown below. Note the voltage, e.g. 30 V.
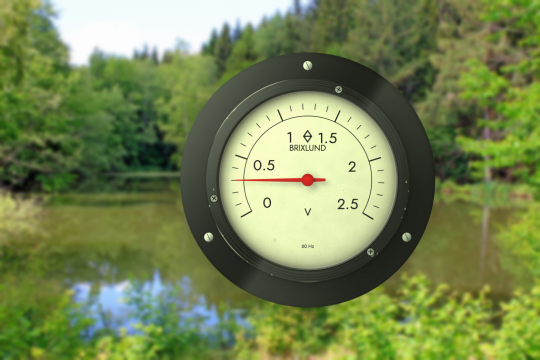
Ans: 0.3 V
